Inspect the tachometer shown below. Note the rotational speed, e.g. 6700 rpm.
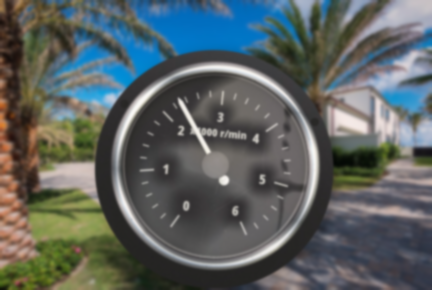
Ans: 2300 rpm
